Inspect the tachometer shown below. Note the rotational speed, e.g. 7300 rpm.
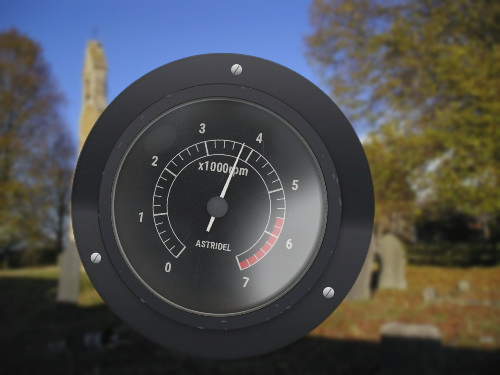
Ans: 3800 rpm
